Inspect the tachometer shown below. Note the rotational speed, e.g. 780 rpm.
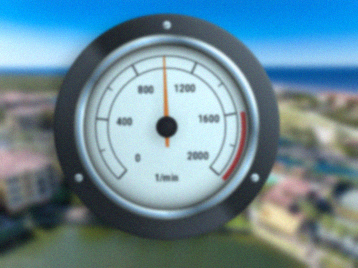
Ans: 1000 rpm
